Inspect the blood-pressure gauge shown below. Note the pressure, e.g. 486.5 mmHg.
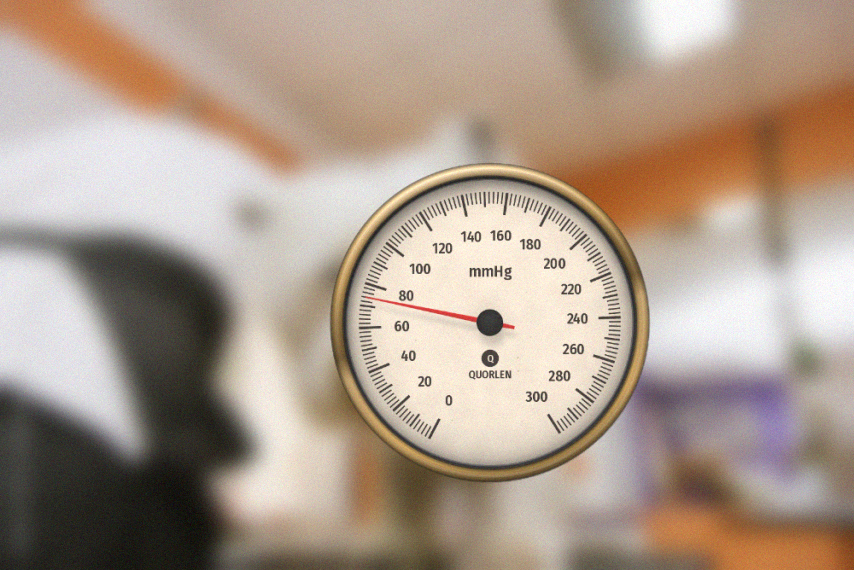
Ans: 74 mmHg
